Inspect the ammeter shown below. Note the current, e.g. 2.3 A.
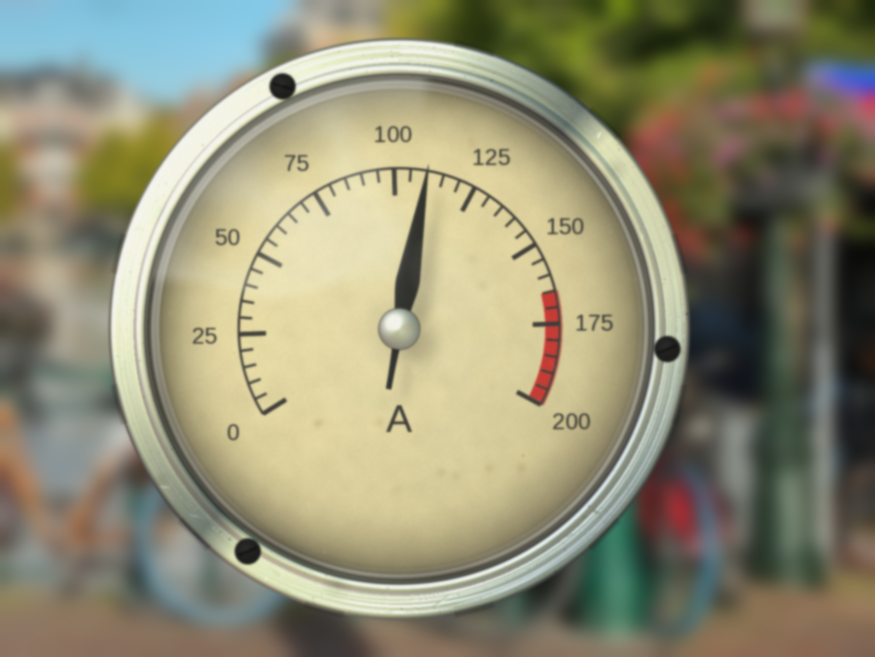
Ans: 110 A
